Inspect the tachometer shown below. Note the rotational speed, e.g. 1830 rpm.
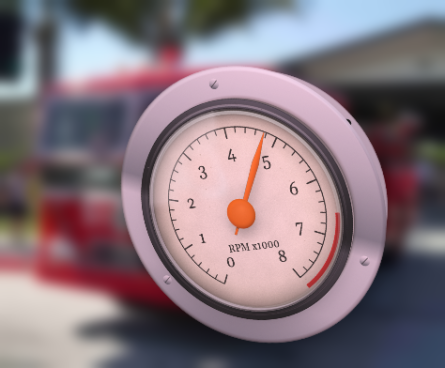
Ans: 4800 rpm
